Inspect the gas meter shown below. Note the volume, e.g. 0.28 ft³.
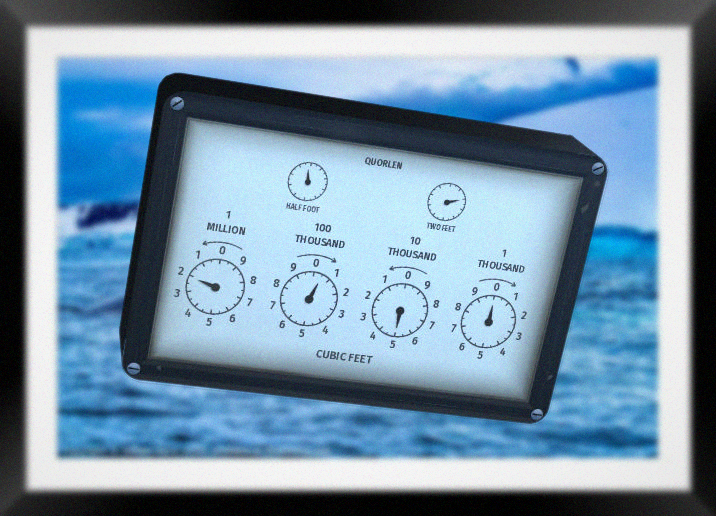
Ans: 205000 ft³
